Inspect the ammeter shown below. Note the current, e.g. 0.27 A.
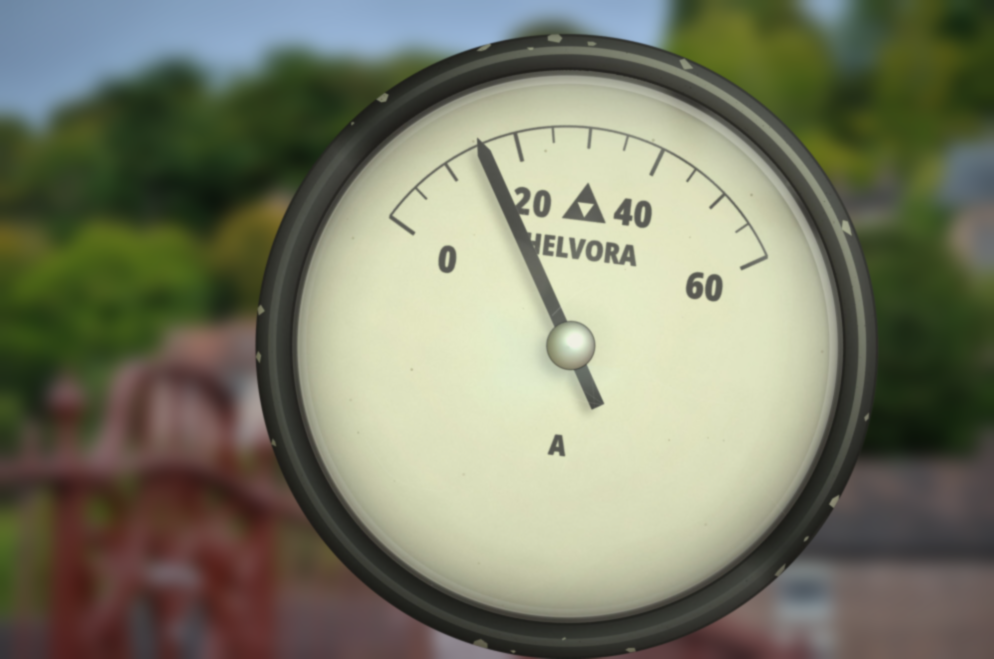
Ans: 15 A
